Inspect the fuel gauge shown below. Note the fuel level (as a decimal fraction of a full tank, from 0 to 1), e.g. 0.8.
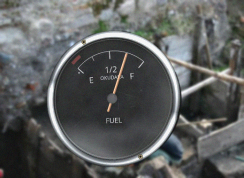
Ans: 0.75
